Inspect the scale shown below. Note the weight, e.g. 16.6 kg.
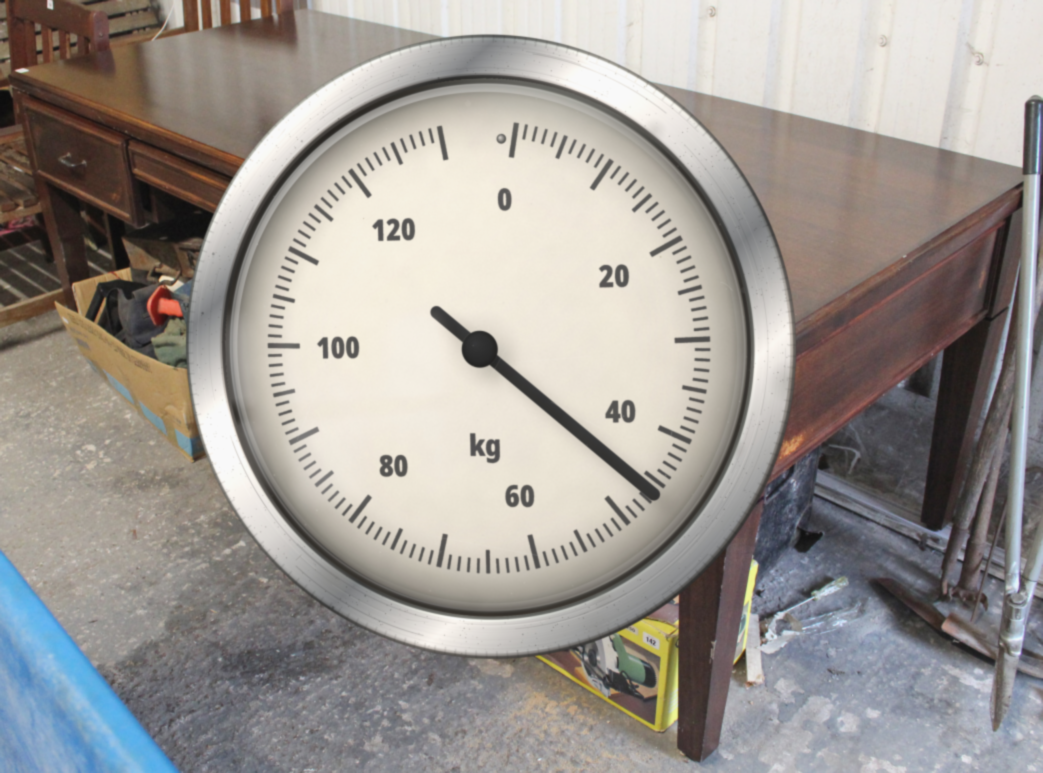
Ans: 46 kg
